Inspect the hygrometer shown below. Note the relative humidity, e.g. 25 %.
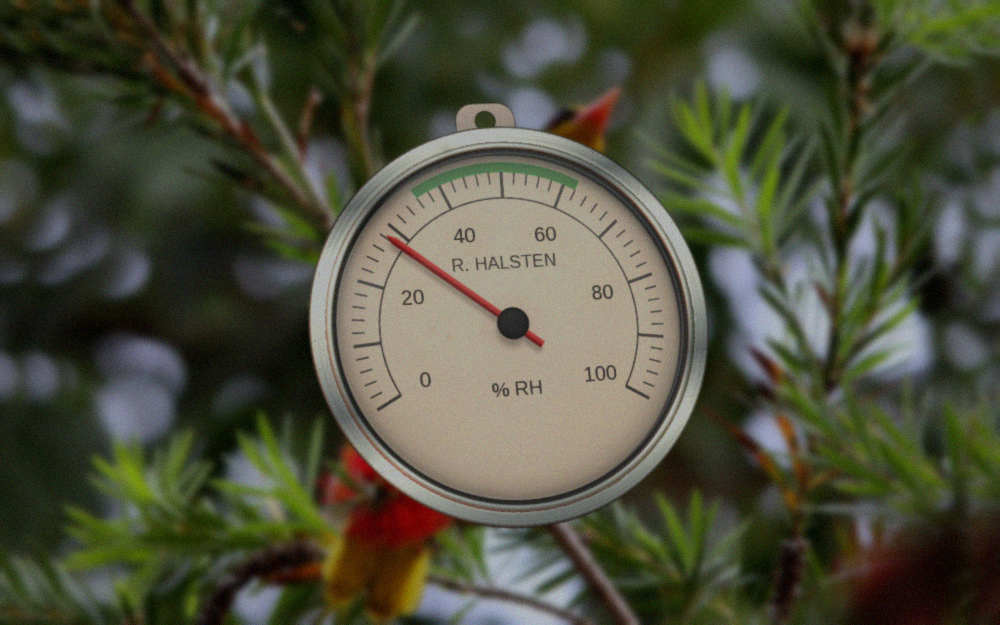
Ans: 28 %
